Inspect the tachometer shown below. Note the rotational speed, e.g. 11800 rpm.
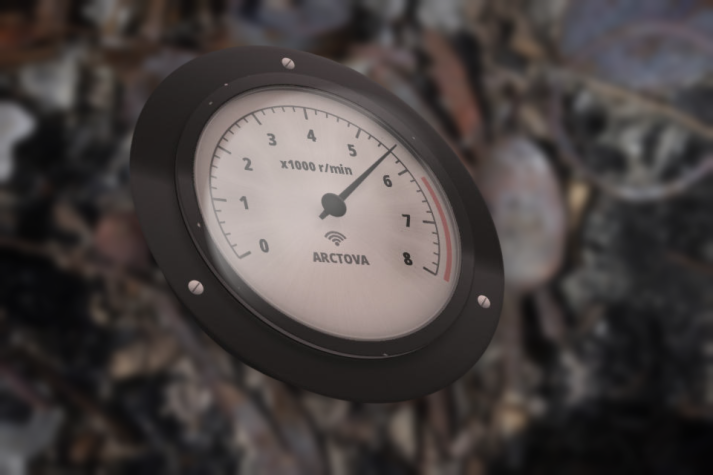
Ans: 5600 rpm
